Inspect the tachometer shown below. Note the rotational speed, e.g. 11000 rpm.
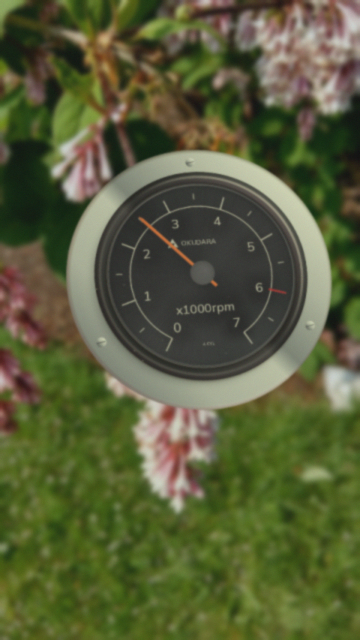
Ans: 2500 rpm
